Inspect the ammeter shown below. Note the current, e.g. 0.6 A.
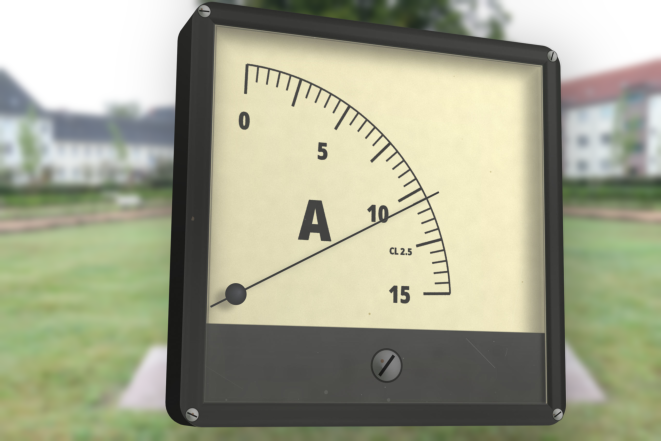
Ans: 10.5 A
